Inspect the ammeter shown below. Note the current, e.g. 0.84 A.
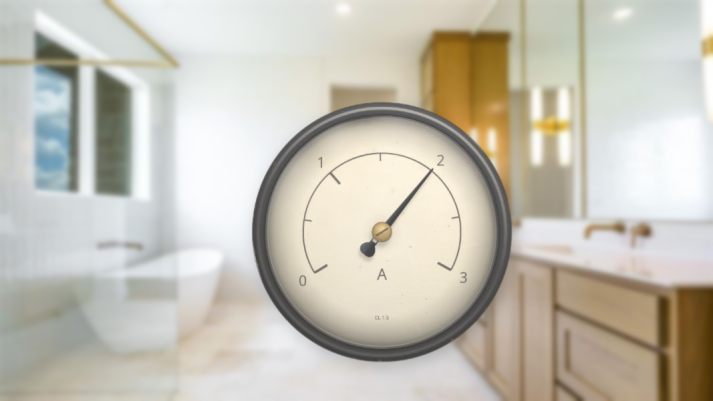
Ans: 2 A
